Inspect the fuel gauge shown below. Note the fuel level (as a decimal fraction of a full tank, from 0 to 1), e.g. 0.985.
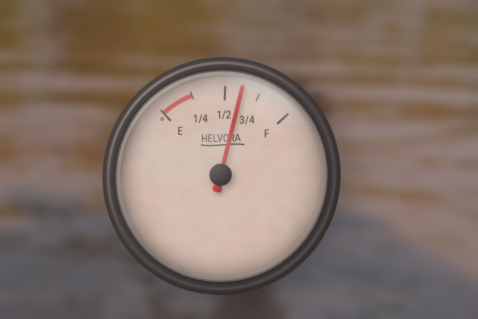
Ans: 0.625
